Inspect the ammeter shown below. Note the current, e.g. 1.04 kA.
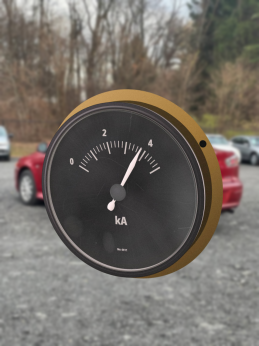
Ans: 3.8 kA
